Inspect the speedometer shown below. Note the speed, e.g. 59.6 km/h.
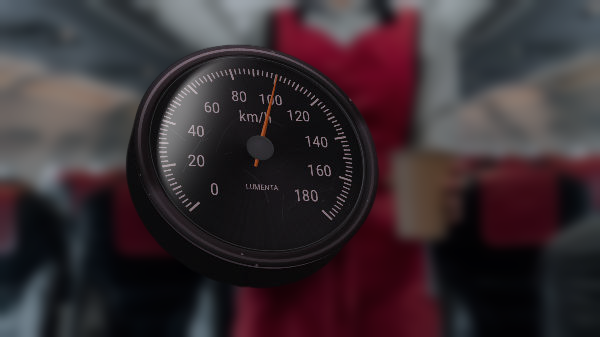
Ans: 100 km/h
